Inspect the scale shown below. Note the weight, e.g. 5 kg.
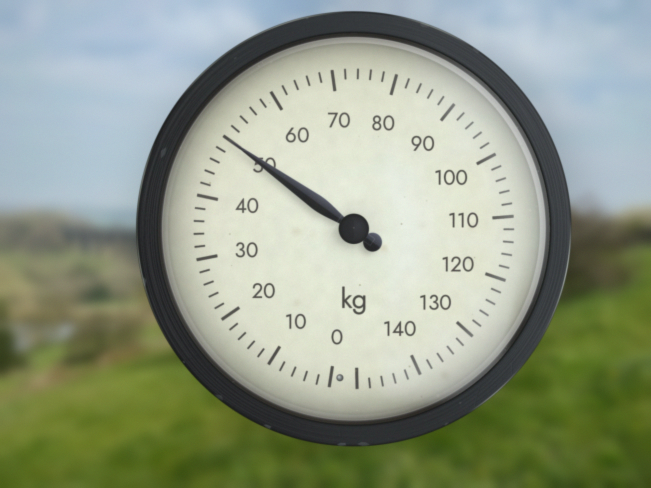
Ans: 50 kg
